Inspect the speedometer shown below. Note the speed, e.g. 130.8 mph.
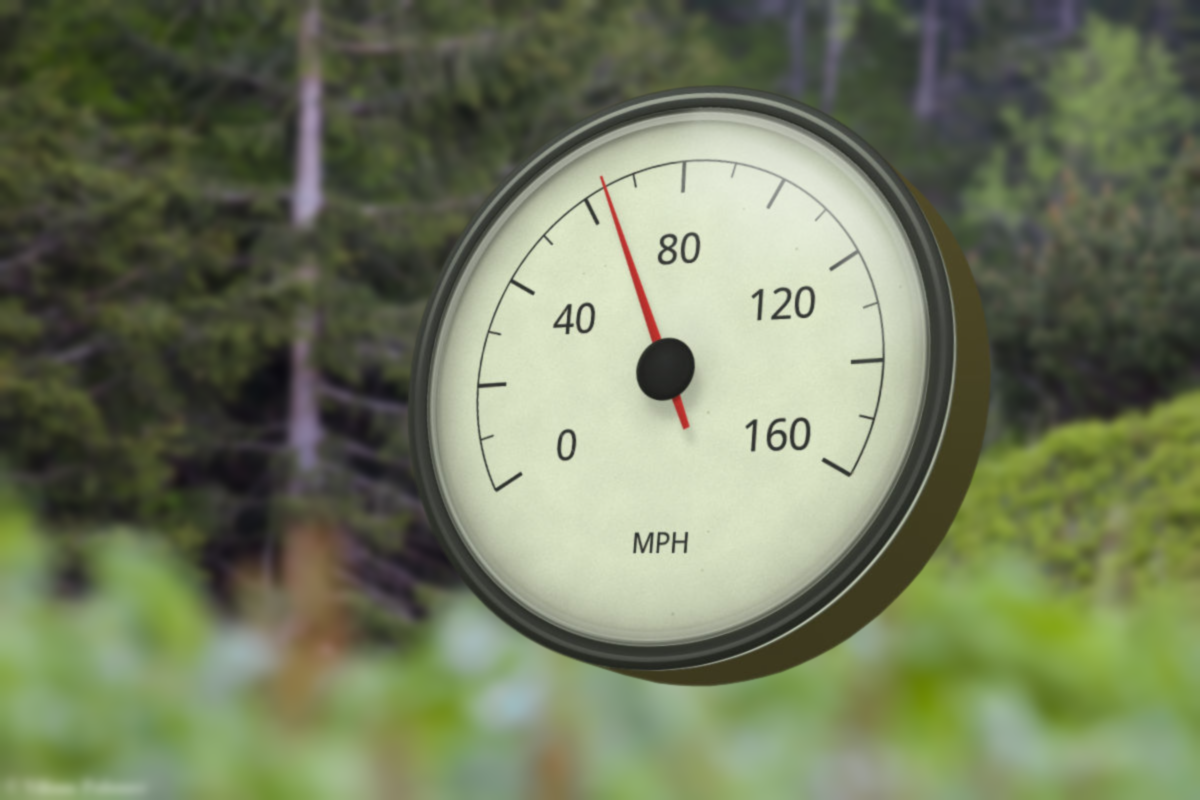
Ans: 65 mph
